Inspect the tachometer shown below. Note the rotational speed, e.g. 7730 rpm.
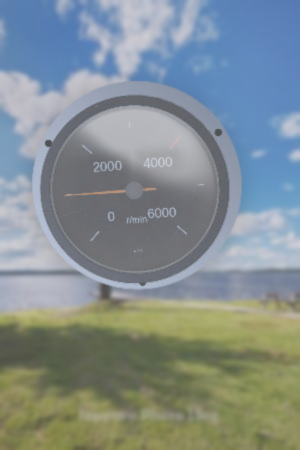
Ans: 1000 rpm
